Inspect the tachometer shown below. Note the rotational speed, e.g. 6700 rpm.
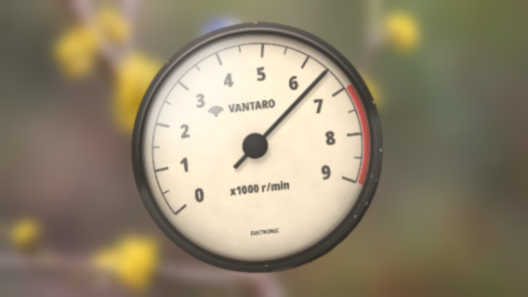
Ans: 6500 rpm
